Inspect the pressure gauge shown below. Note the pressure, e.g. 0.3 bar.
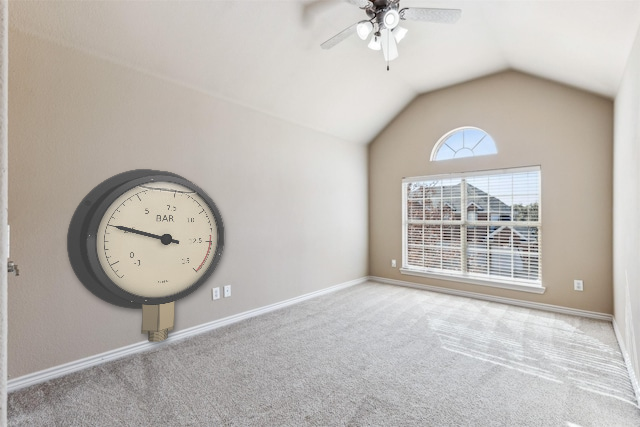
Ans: 2.5 bar
